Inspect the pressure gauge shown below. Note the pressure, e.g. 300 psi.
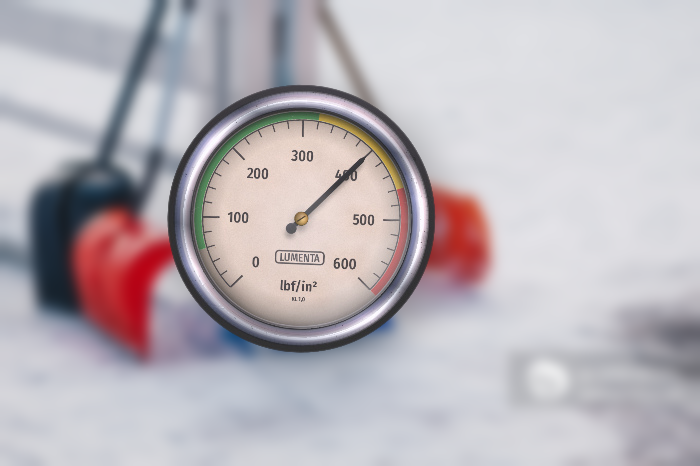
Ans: 400 psi
